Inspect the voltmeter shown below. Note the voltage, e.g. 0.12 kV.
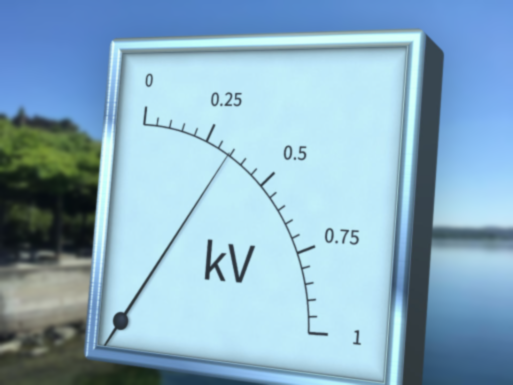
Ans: 0.35 kV
